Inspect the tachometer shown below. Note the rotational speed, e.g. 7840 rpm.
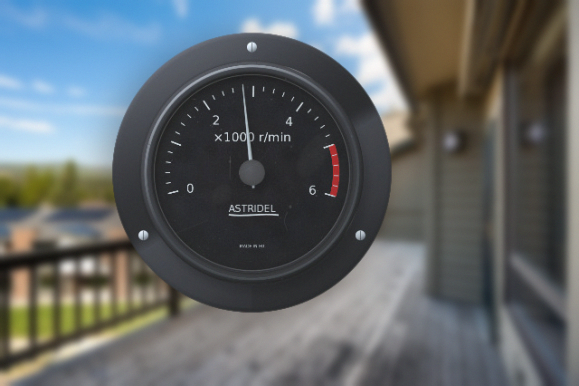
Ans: 2800 rpm
